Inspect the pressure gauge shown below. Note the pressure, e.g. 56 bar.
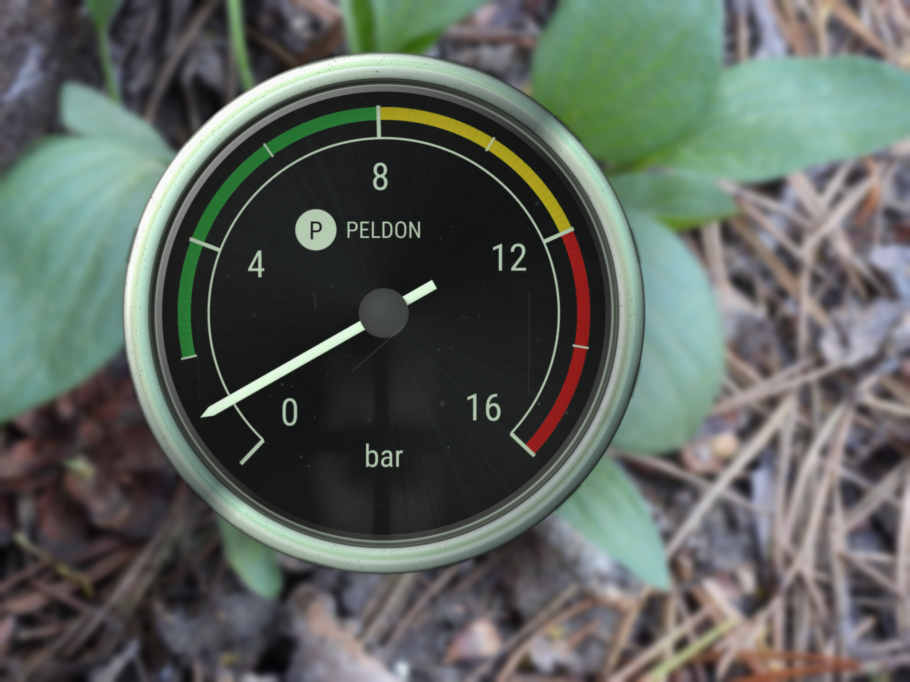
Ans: 1 bar
